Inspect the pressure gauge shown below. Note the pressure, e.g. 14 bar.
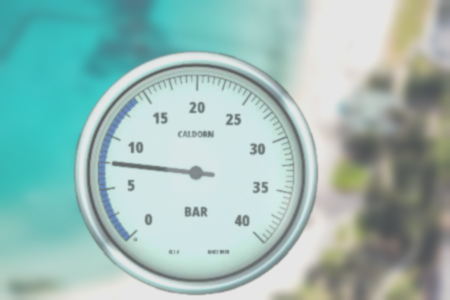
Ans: 7.5 bar
